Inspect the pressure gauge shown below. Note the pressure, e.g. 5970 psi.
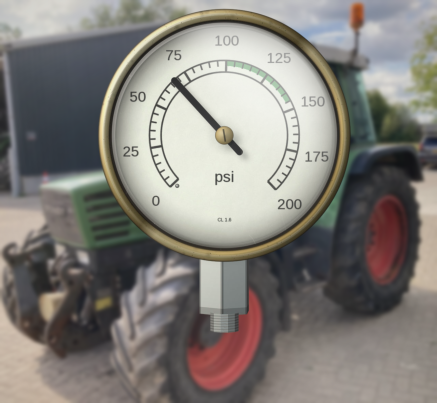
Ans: 67.5 psi
